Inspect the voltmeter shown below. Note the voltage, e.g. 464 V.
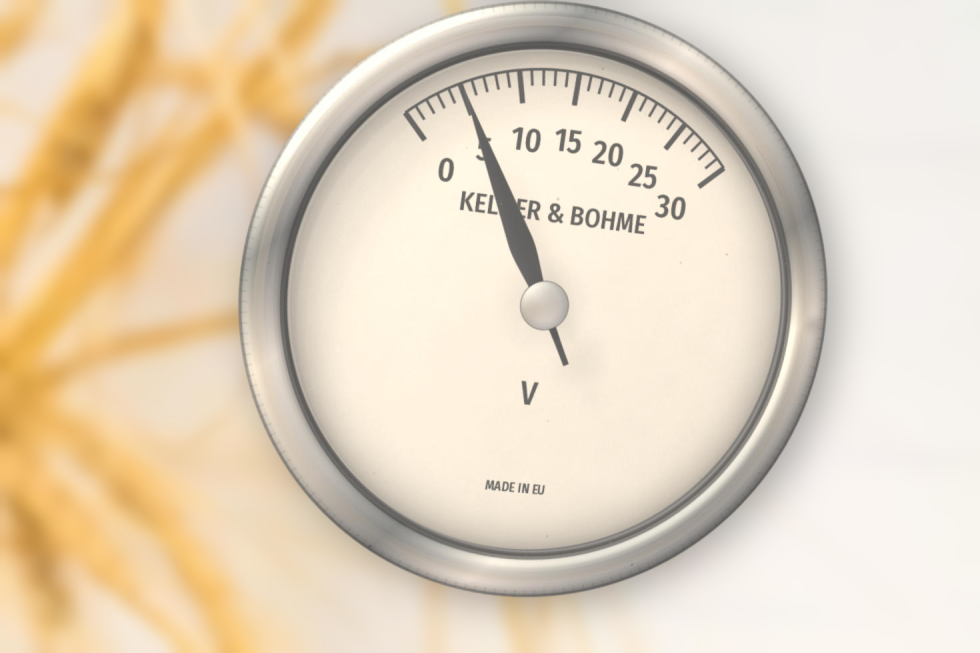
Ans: 5 V
